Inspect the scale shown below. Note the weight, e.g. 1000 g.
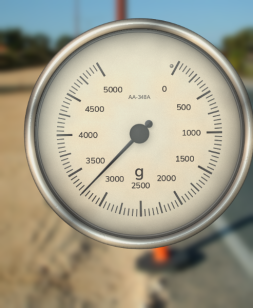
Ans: 3250 g
